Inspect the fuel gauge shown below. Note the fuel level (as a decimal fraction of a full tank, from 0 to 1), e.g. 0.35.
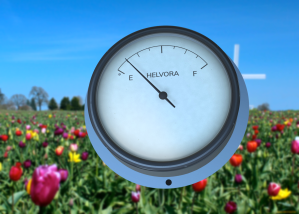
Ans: 0.125
